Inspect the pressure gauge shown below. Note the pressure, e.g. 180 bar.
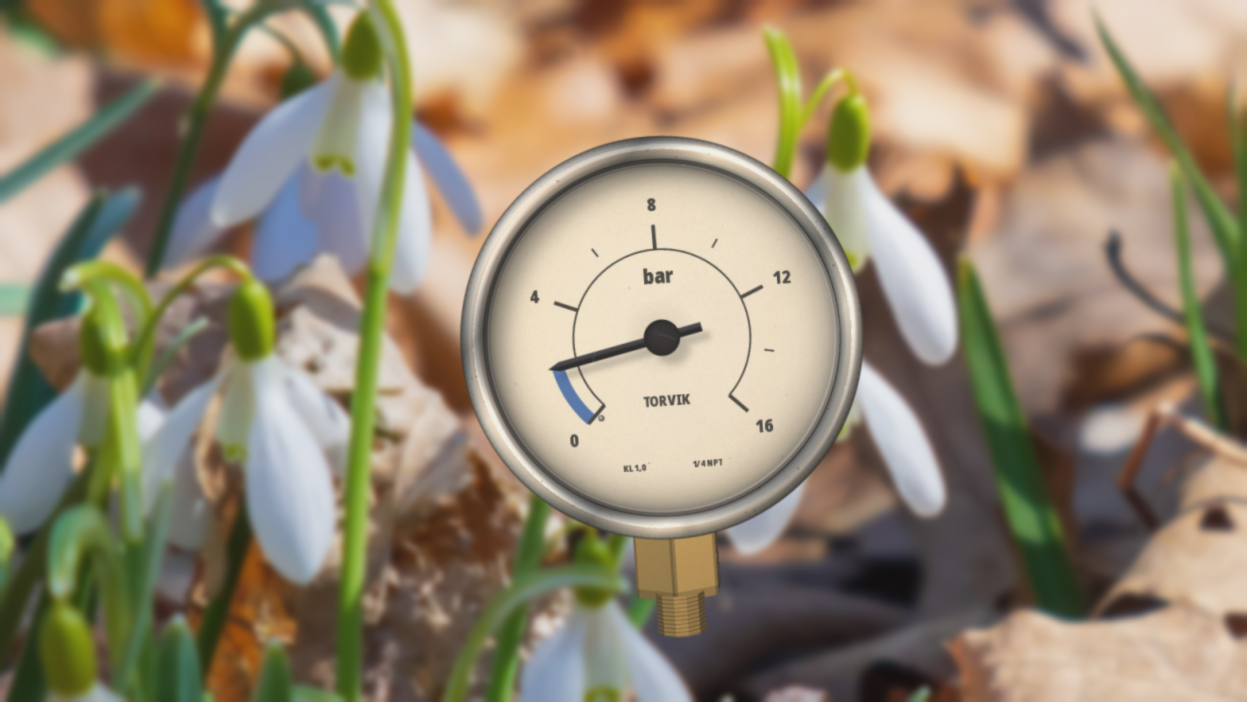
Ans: 2 bar
